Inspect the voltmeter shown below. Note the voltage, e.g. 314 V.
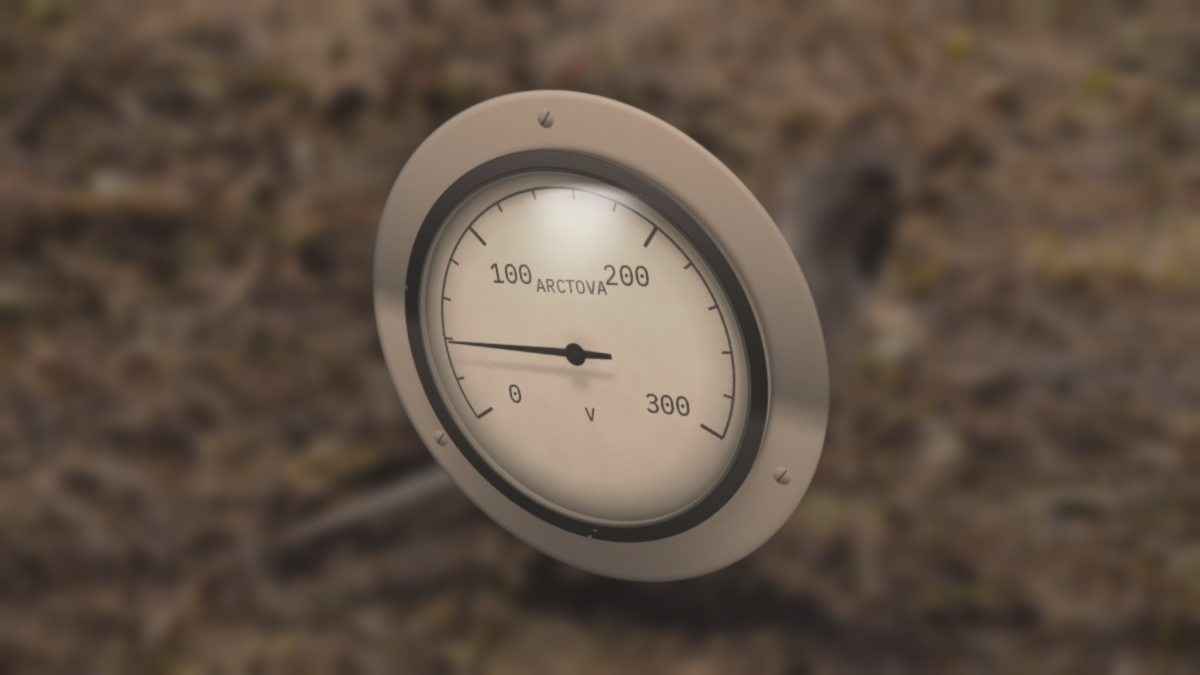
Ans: 40 V
